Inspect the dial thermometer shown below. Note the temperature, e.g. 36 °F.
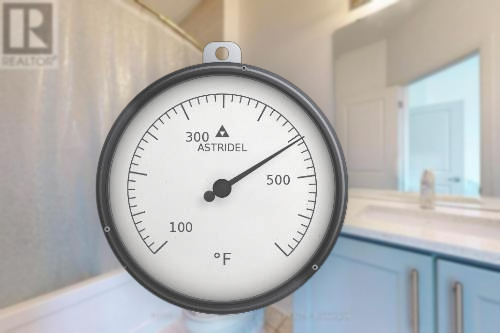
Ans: 455 °F
